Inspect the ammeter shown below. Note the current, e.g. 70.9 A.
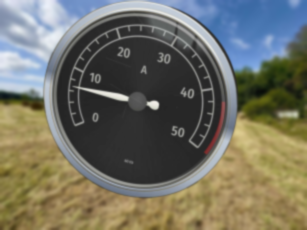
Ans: 7 A
